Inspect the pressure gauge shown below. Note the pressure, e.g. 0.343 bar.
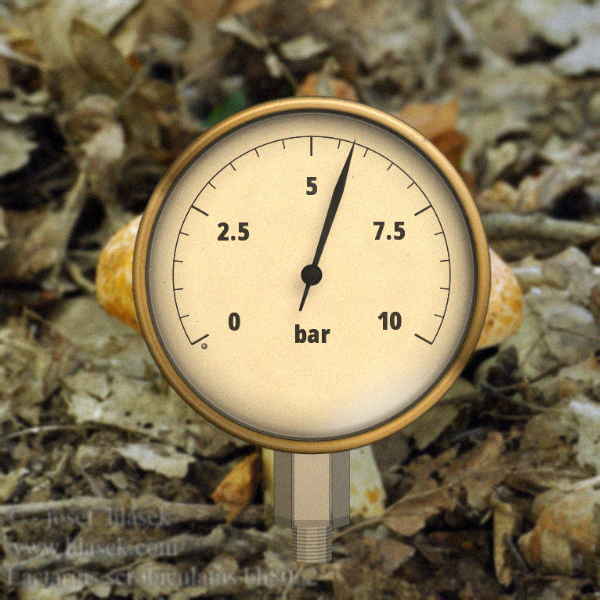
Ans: 5.75 bar
